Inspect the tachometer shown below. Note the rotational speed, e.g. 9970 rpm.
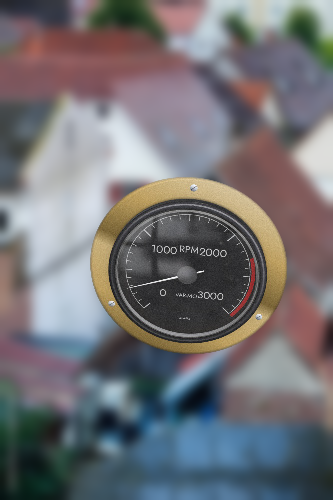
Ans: 300 rpm
